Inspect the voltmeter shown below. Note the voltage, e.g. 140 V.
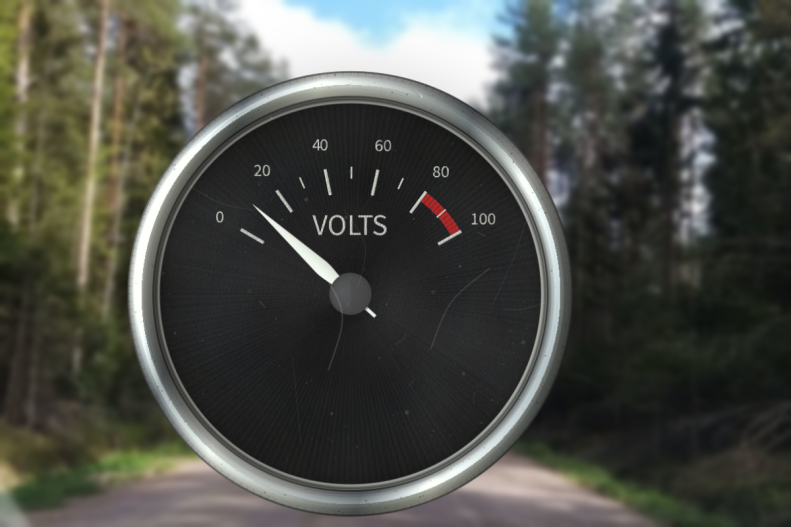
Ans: 10 V
